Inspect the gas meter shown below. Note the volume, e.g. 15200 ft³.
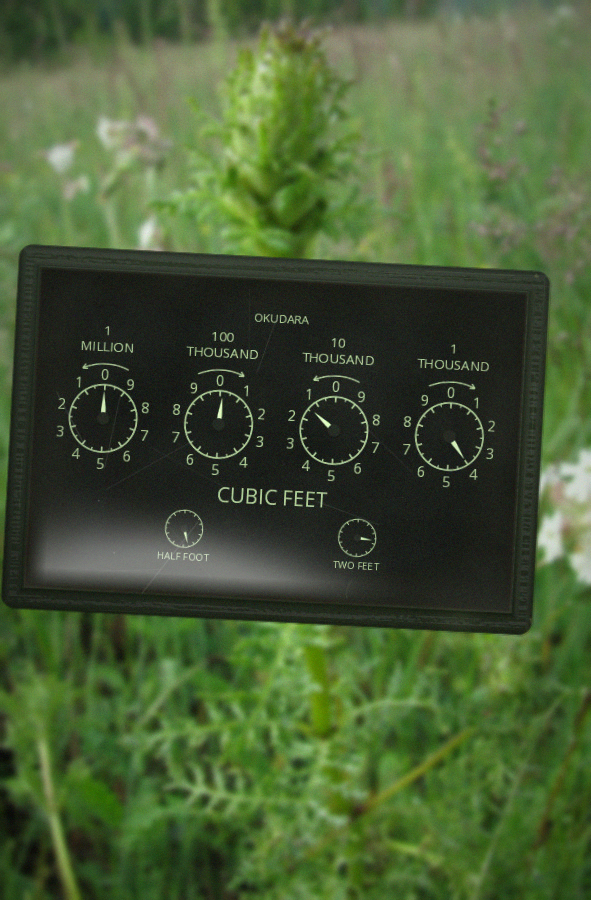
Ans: 1400 ft³
